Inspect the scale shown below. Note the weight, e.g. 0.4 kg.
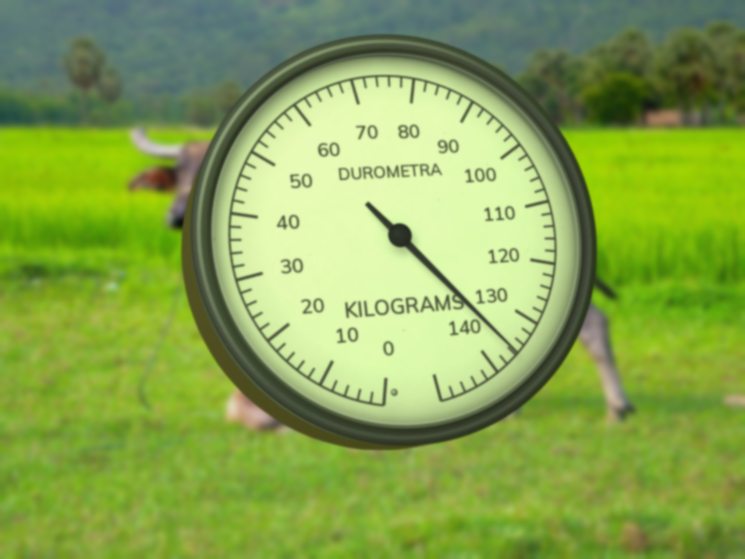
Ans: 136 kg
